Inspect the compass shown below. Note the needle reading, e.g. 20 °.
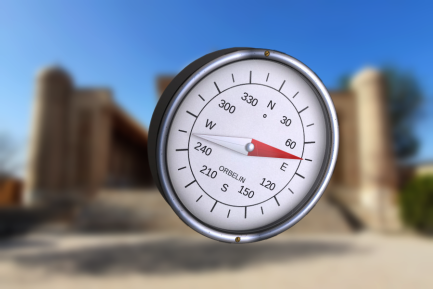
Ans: 75 °
